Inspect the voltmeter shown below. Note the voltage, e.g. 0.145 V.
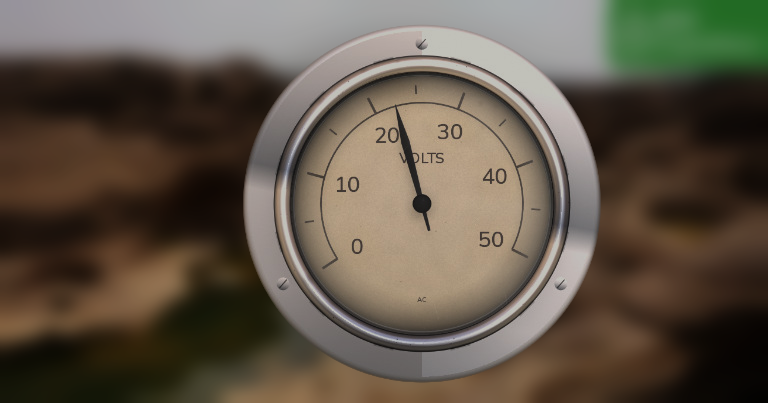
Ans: 22.5 V
